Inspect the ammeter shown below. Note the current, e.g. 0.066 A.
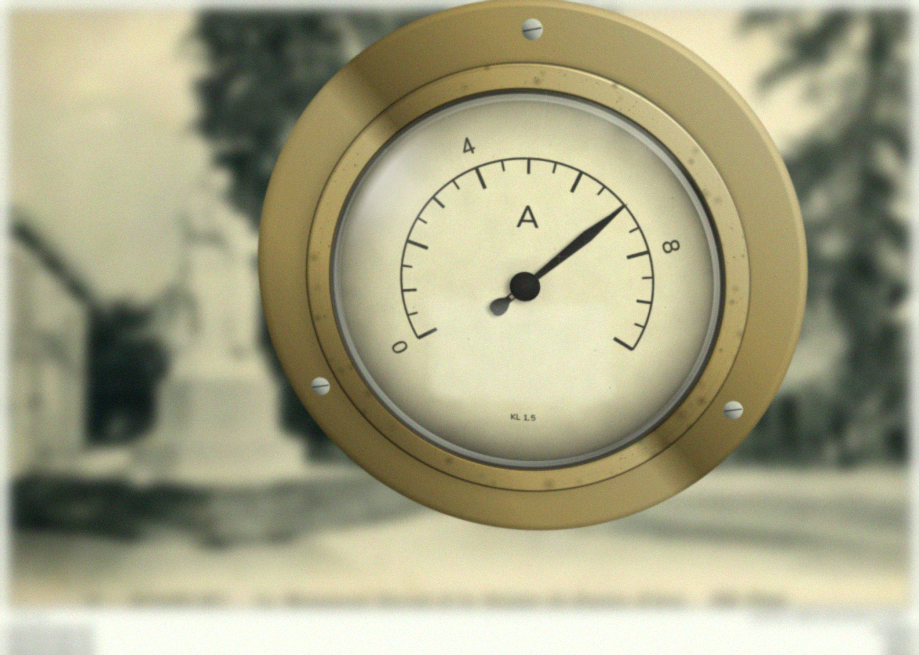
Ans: 7 A
